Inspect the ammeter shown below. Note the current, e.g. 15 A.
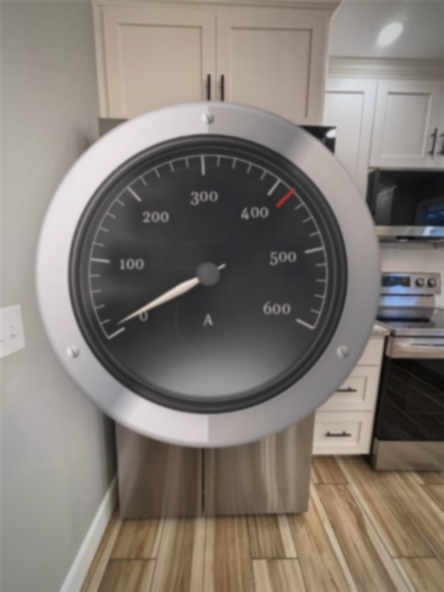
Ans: 10 A
